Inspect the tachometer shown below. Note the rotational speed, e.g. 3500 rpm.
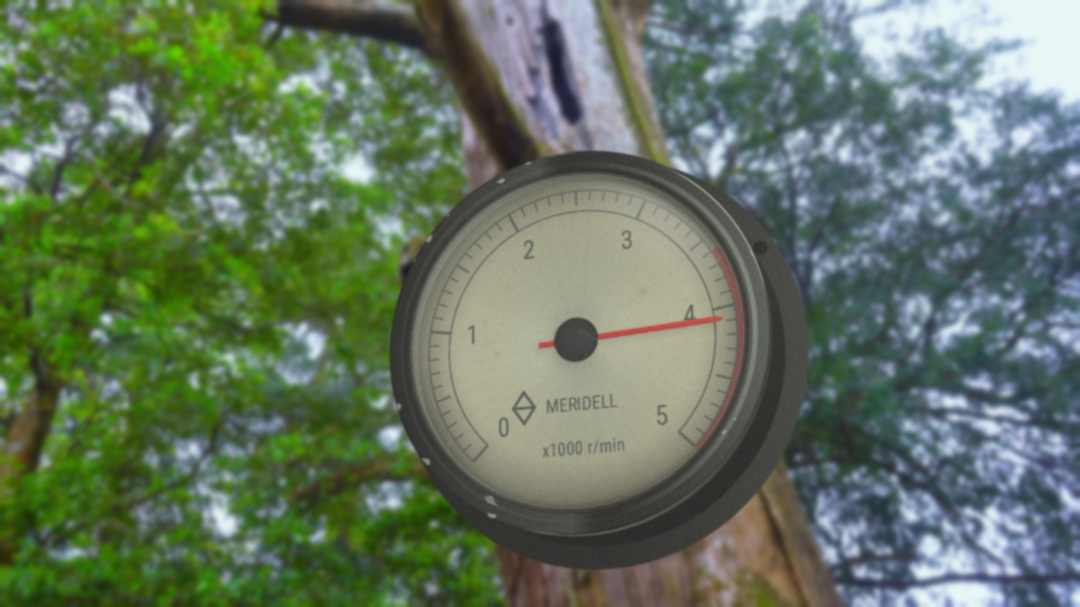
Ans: 4100 rpm
